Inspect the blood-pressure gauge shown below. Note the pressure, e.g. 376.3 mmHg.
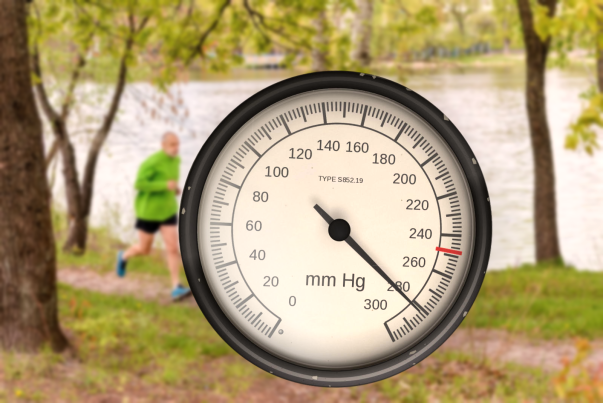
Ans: 282 mmHg
